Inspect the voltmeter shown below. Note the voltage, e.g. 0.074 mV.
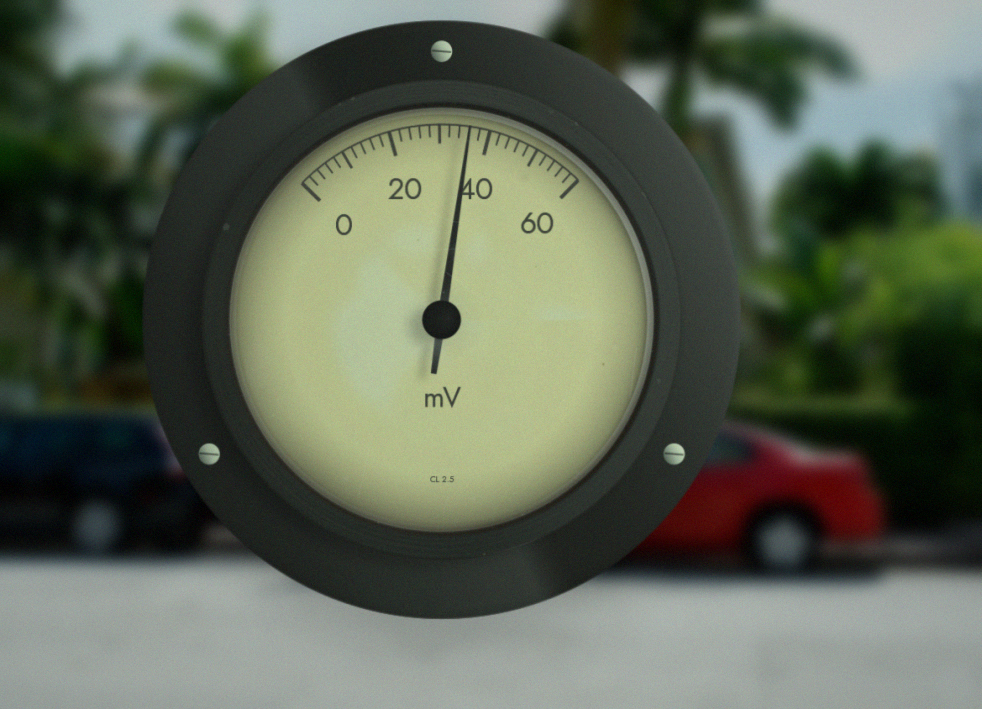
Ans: 36 mV
